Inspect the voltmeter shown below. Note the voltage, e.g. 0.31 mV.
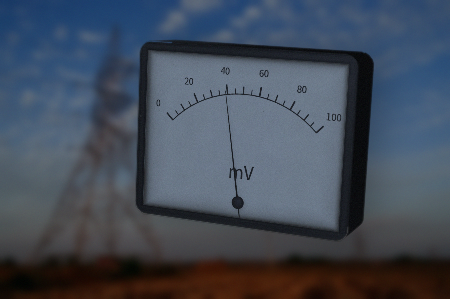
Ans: 40 mV
